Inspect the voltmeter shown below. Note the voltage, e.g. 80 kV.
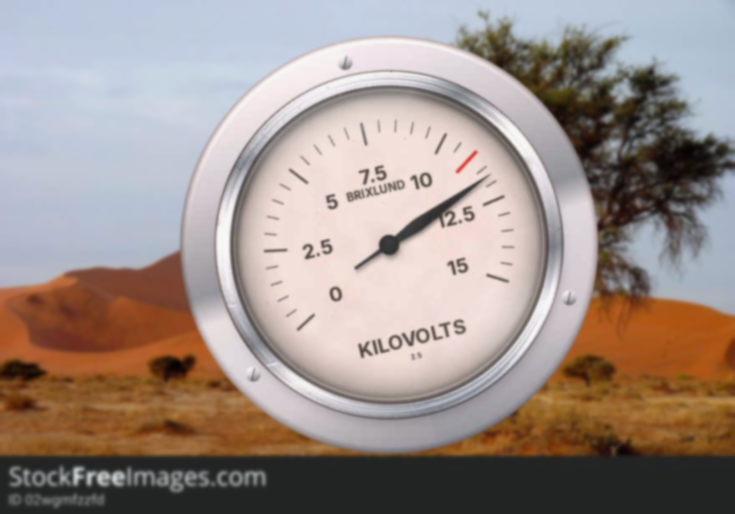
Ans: 11.75 kV
